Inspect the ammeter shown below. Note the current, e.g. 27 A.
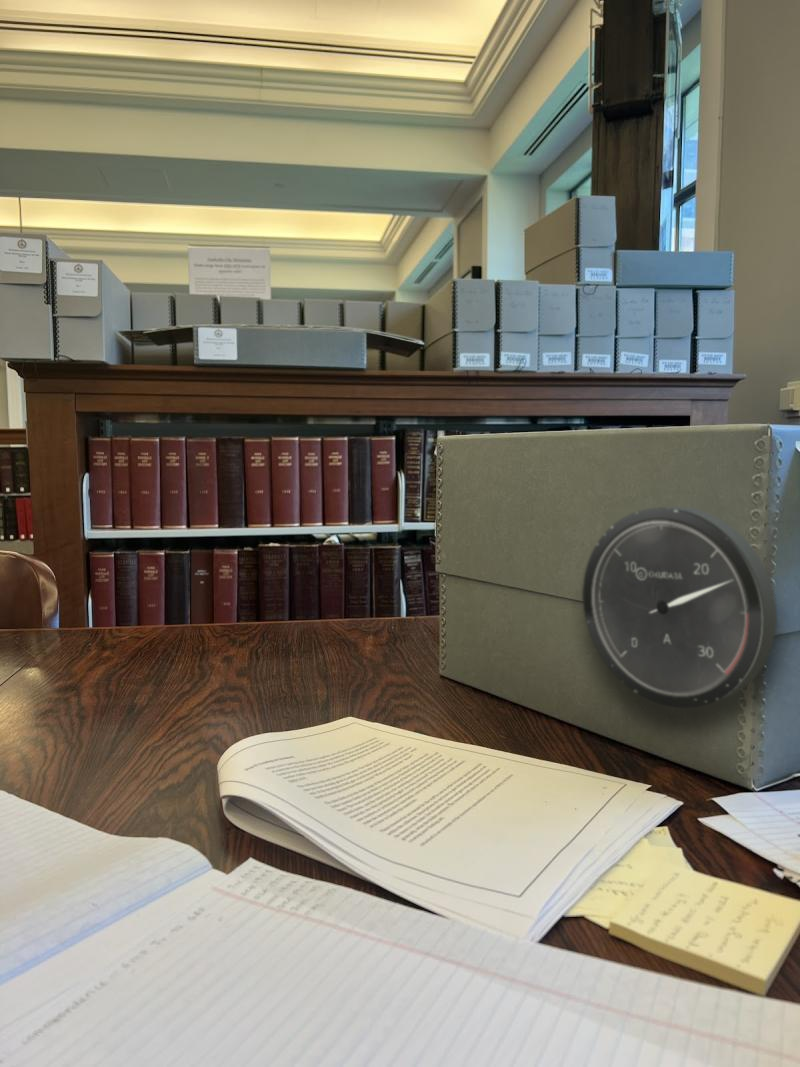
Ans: 22.5 A
